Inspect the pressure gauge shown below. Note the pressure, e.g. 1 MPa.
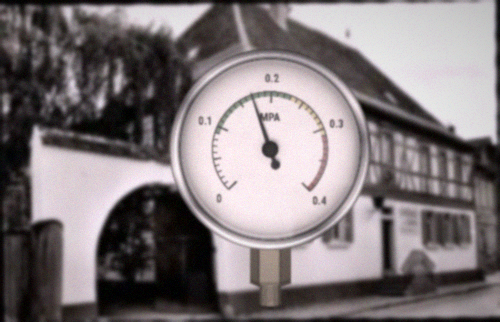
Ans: 0.17 MPa
